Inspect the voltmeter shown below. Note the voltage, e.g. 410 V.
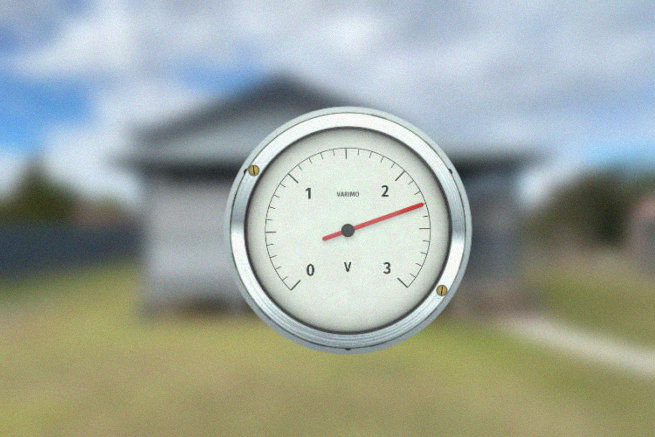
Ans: 2.3 V
